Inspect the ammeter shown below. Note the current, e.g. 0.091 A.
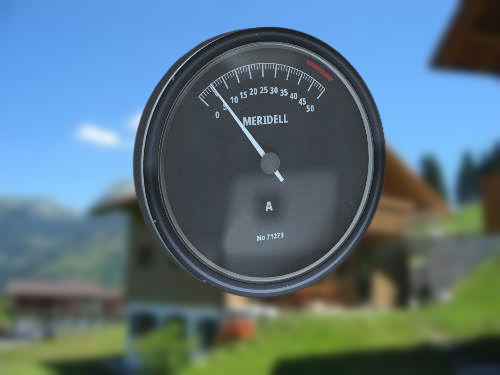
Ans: 5 A
